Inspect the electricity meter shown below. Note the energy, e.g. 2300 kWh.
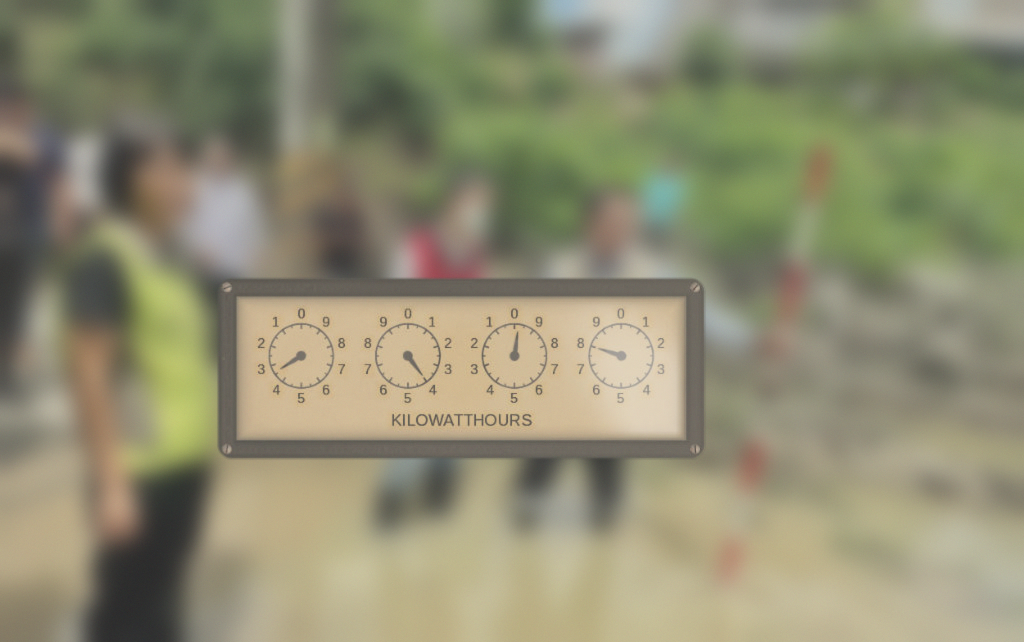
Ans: 3398 kWh
